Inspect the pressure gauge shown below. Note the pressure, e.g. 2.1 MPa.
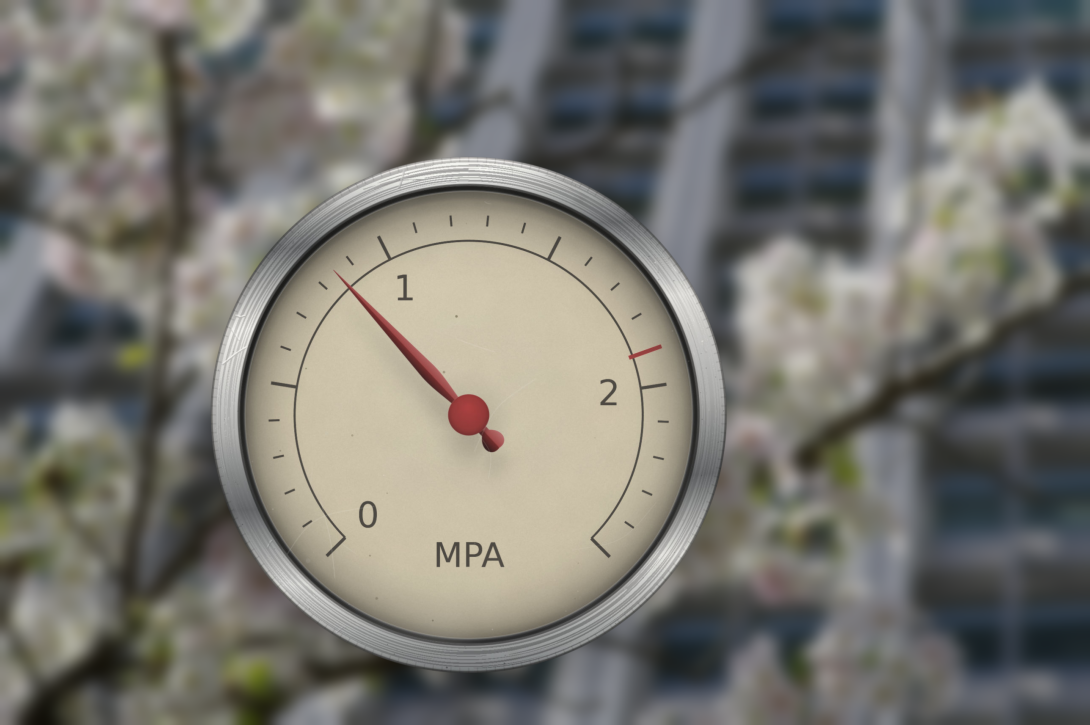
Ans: 0.85 MPa
